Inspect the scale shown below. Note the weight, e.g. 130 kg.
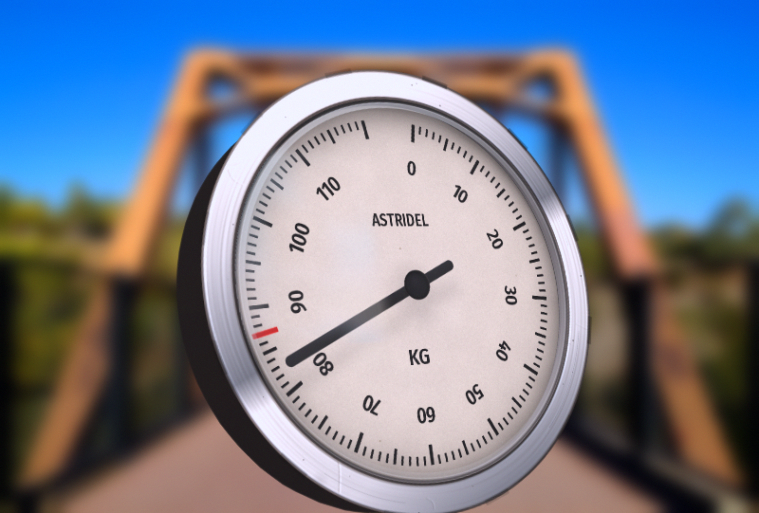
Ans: 83 kg
